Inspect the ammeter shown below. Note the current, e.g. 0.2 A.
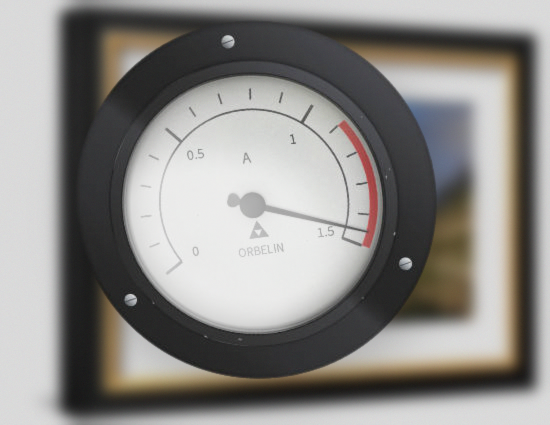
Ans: 1.45 A
